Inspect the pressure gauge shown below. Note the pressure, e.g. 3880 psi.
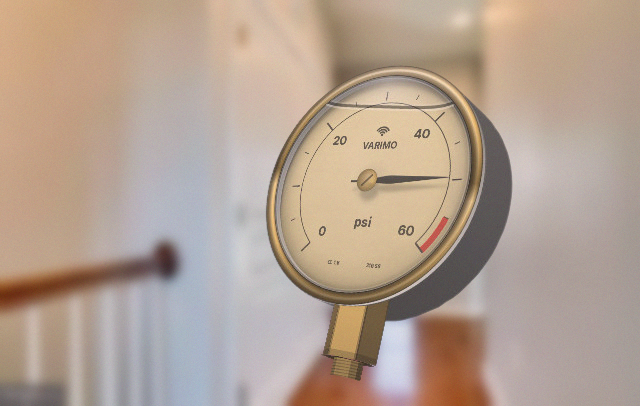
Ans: 50 psi
